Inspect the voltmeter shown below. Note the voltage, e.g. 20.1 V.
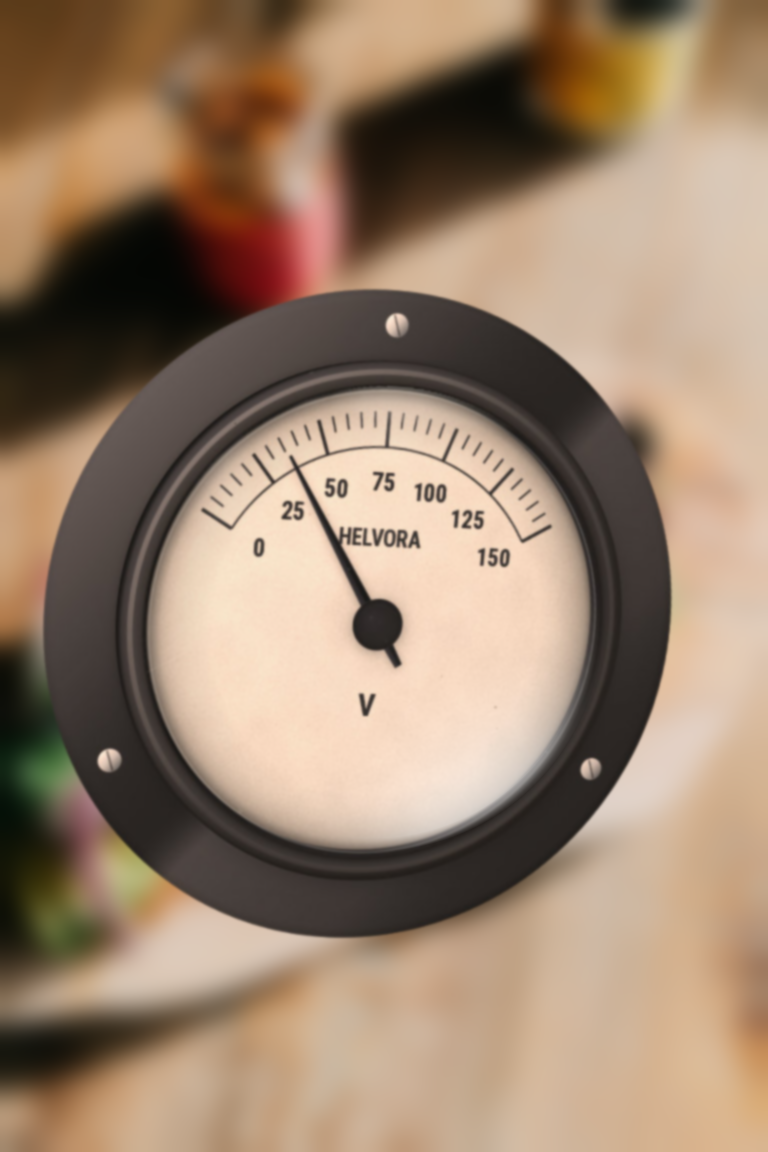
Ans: 35 V
